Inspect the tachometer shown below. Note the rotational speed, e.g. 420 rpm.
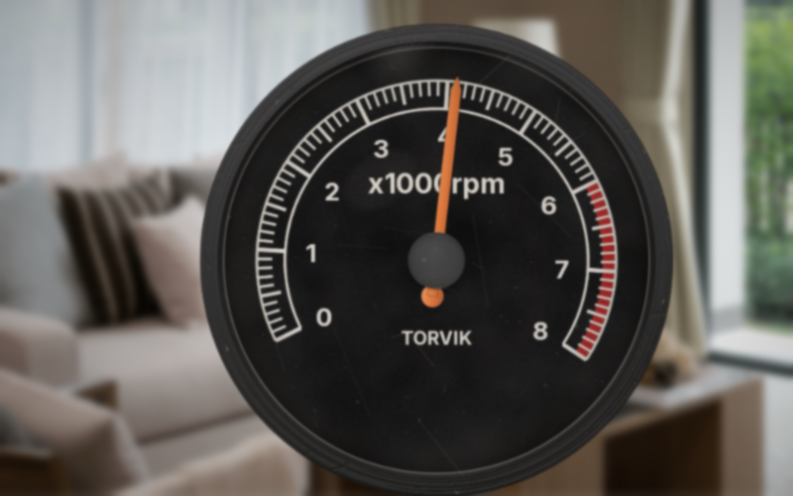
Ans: 4100 rpm
